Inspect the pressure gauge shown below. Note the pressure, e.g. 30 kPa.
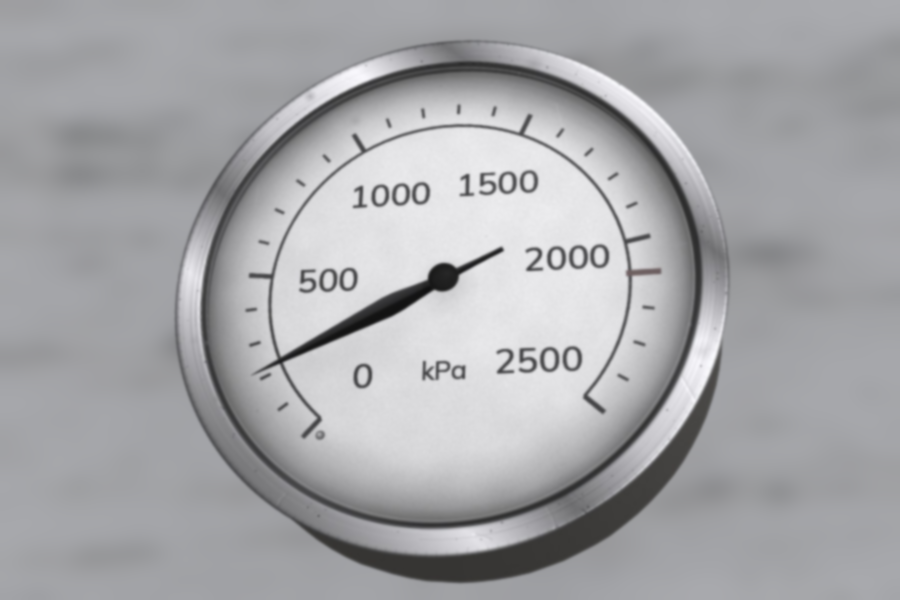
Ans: 200 kPa
